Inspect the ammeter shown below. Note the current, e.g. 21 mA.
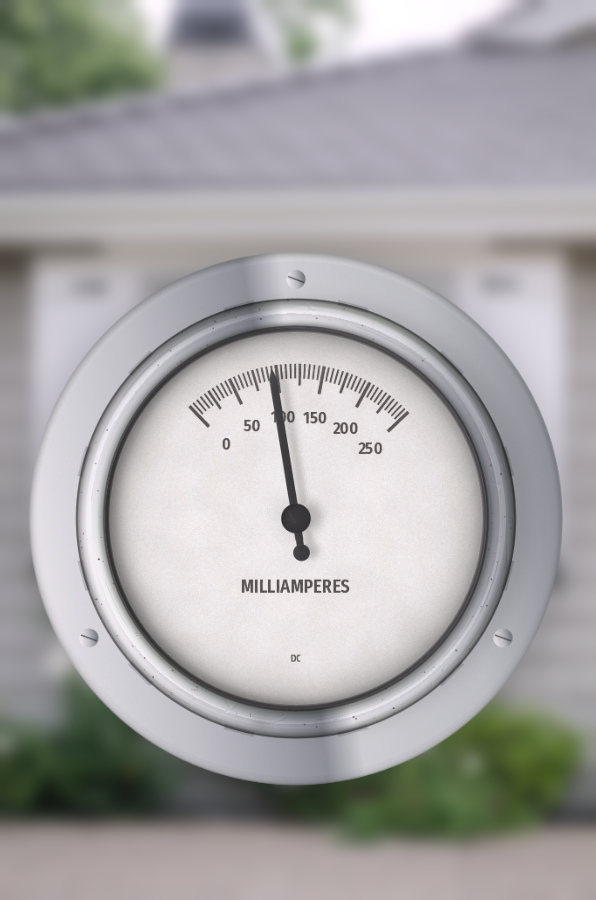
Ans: 95 mA
